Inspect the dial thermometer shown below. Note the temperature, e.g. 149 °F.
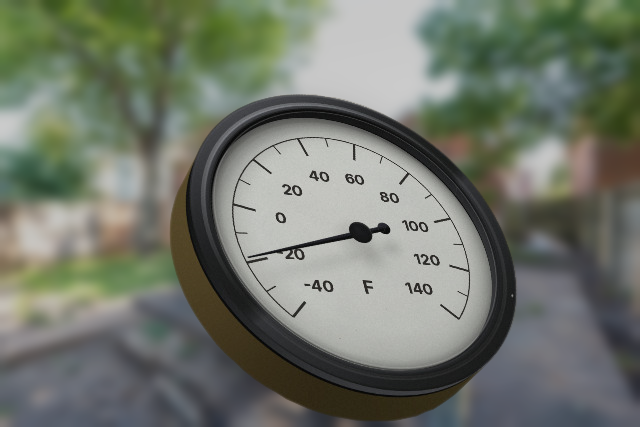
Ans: -20 °F
